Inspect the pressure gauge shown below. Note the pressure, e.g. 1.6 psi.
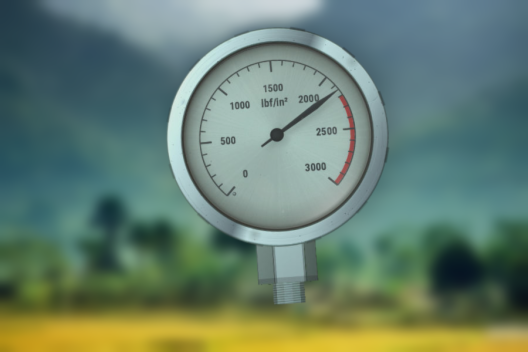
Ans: 2150 psi
